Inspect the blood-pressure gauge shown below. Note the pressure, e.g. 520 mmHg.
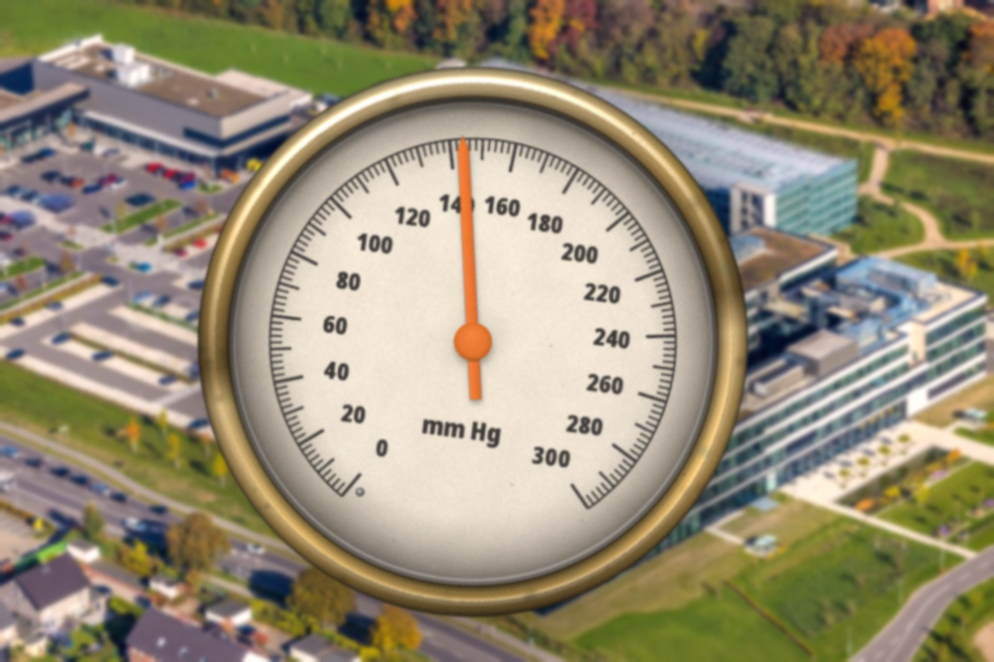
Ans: 144 mmHg
